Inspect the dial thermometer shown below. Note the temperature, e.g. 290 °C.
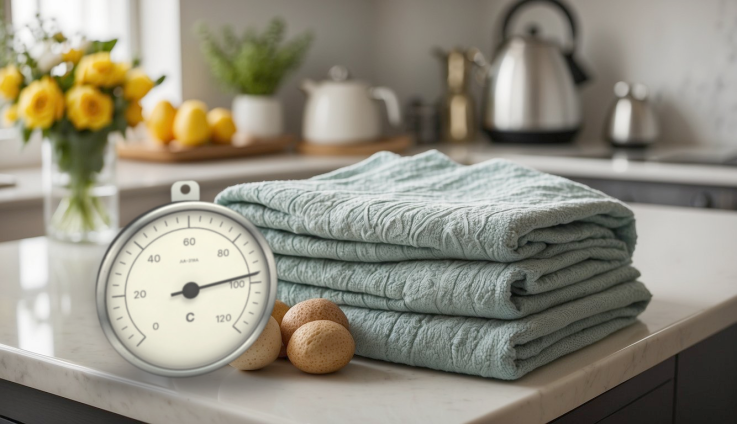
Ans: 96 °C
